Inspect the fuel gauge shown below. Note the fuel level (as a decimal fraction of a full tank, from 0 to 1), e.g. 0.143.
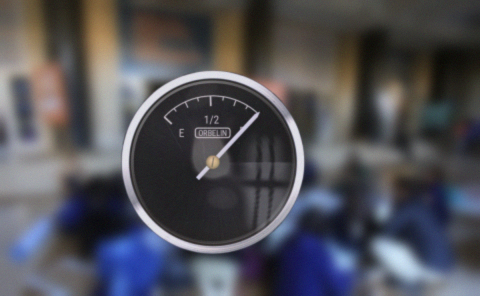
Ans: 1
